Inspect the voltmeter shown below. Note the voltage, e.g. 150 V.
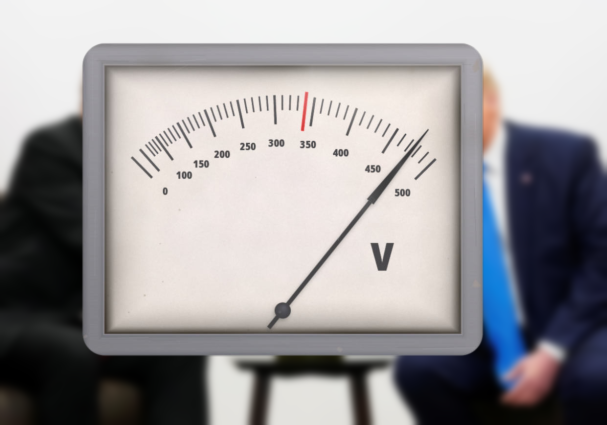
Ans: 475 V
